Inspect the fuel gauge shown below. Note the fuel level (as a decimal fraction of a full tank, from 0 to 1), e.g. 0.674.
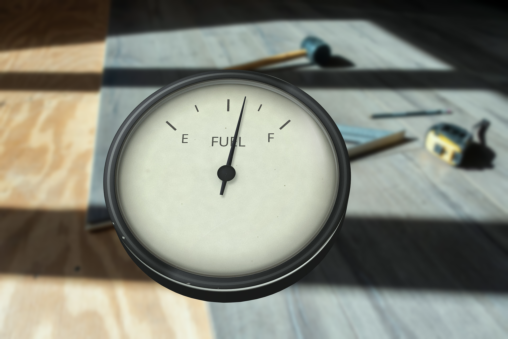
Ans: 0.625
